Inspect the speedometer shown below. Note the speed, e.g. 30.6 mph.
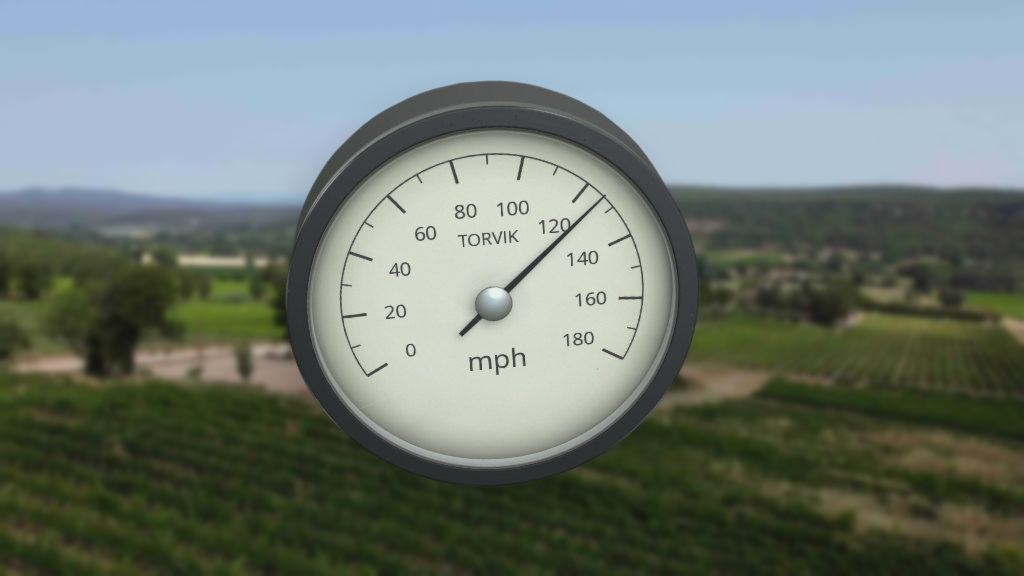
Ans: 125 mph
